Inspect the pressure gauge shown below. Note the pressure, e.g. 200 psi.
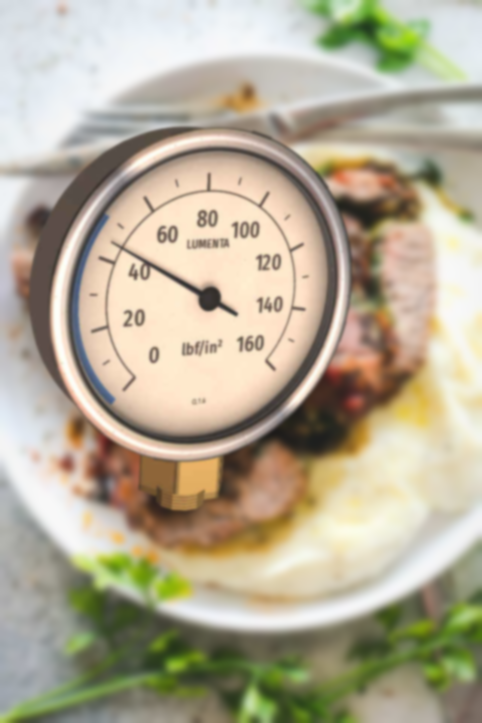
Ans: 45 psi
